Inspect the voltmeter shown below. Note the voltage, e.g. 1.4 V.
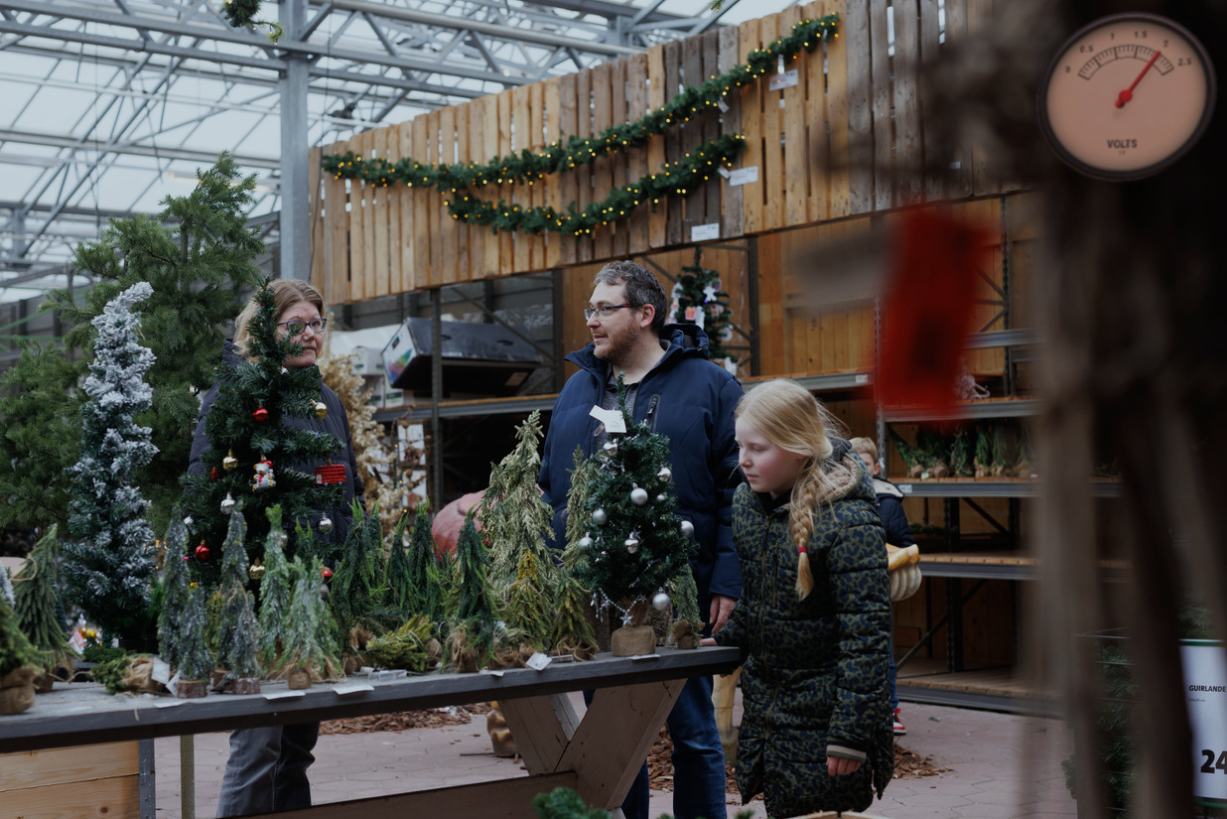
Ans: 2 V
